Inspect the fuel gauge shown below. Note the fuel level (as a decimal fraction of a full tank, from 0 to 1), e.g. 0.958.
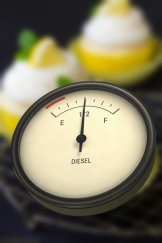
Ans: 0.5
